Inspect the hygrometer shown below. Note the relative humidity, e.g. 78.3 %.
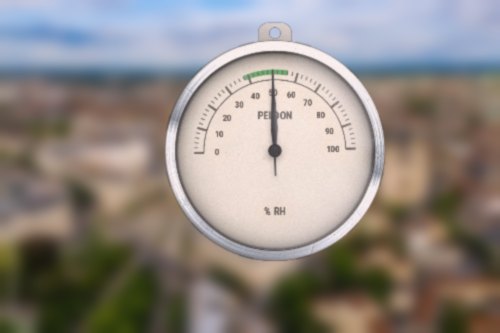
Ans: 50 %
